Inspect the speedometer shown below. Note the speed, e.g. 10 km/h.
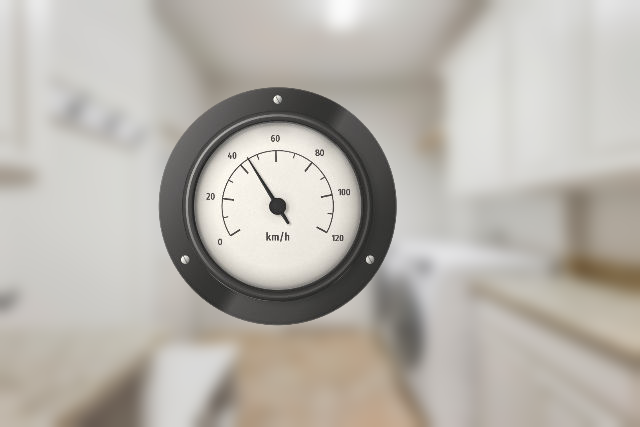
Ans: 45 km/h
